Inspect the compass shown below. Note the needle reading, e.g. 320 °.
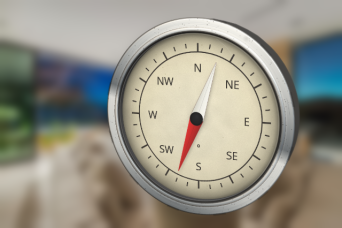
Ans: 200 °
